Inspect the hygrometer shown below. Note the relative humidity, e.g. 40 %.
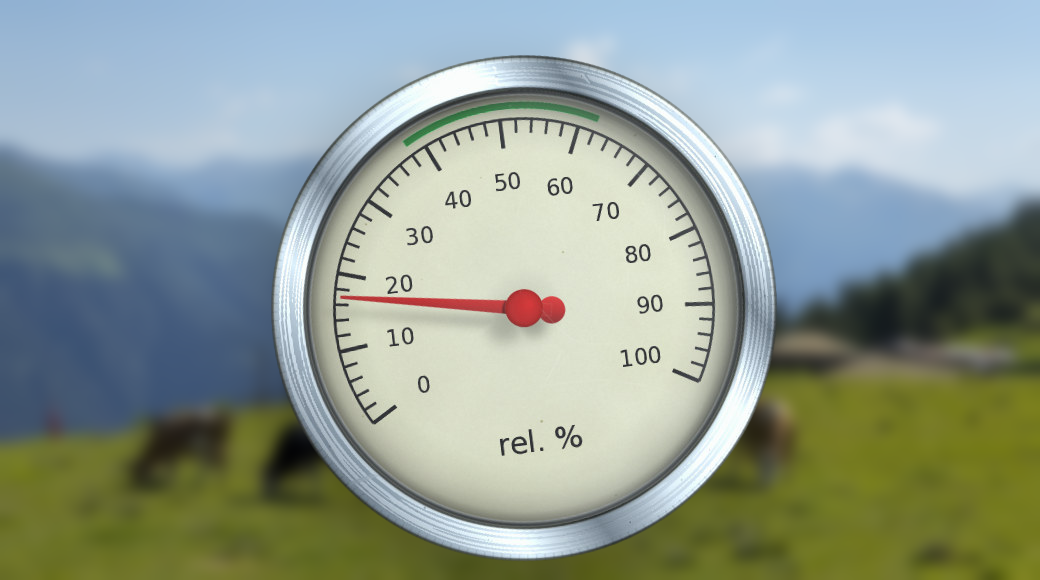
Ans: 17 %
